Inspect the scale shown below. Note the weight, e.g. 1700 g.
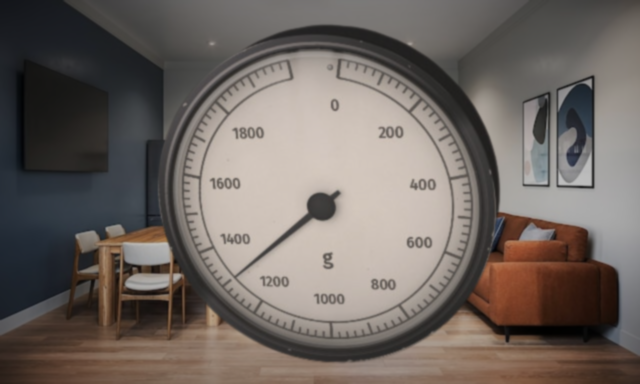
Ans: 1300 g
